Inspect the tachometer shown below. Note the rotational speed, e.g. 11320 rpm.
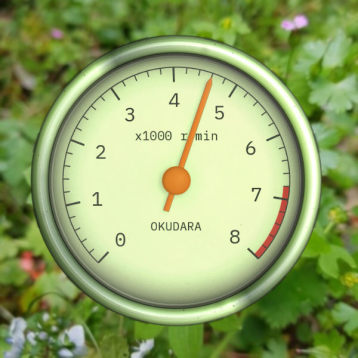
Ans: 4600 rpm
